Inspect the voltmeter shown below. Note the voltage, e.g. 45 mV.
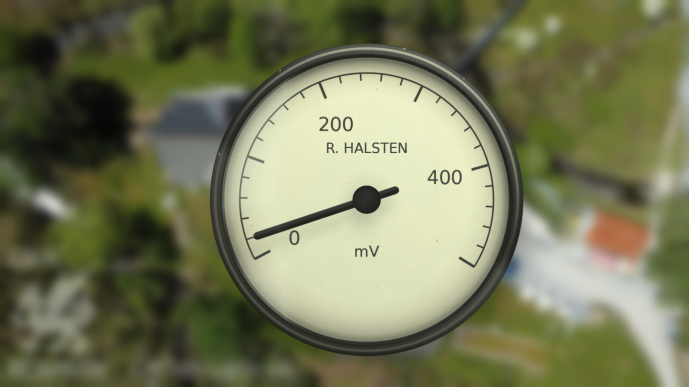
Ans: 20 mV
